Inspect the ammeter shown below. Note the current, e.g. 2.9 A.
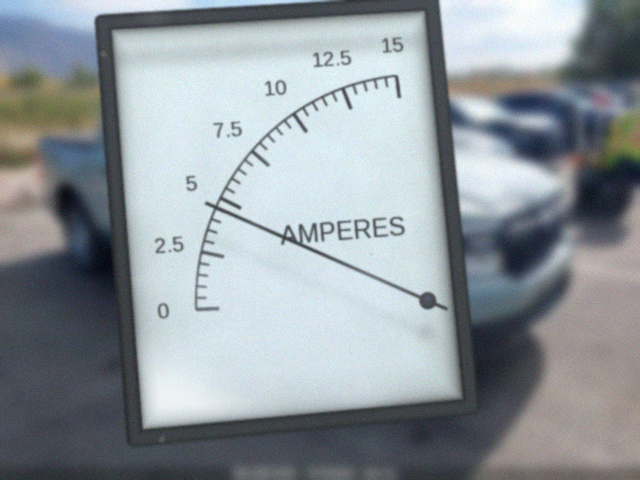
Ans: 4.5 A
